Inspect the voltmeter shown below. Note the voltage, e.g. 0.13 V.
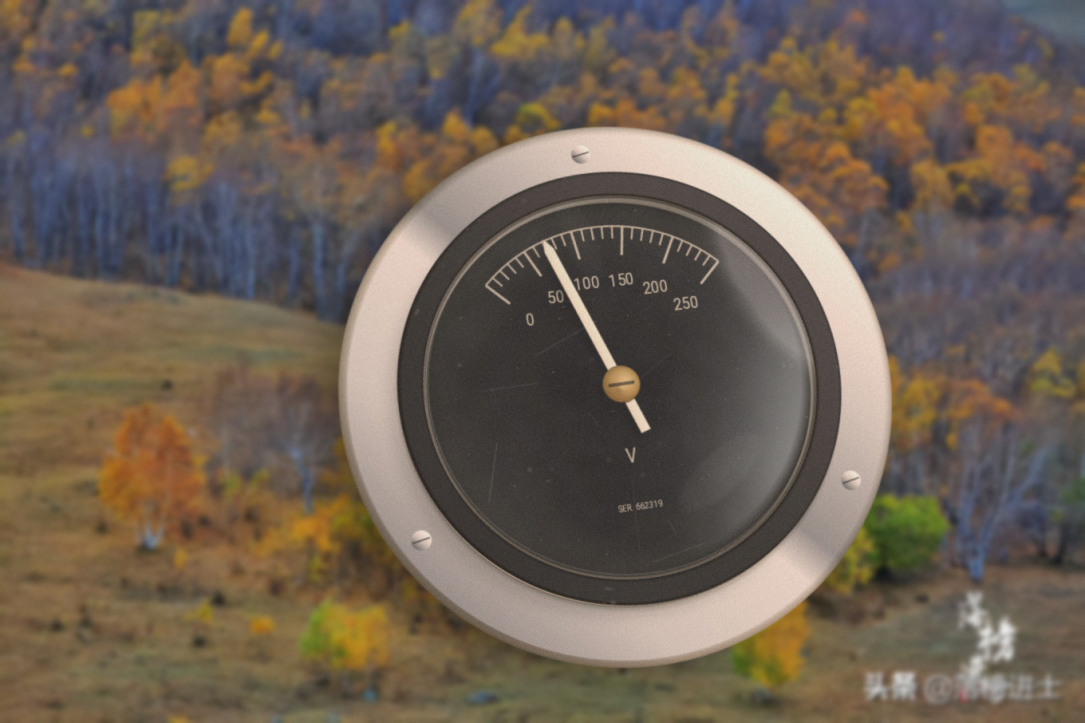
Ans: 70 V
